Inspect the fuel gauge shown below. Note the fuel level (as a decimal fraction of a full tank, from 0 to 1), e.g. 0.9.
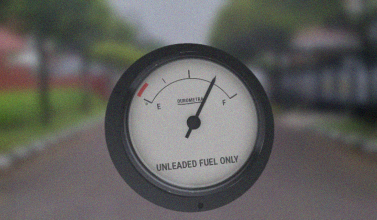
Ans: 0.75
